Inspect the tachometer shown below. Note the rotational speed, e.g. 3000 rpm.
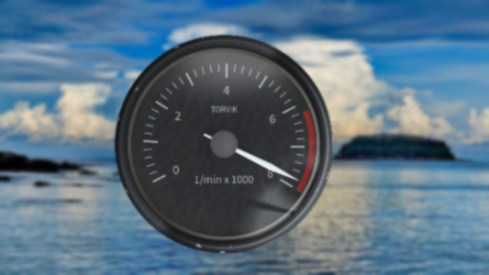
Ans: 7800 rpm
